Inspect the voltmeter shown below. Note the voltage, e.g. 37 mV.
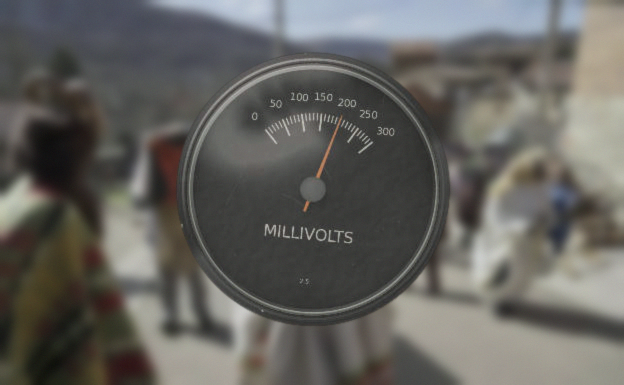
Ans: 200 mV
